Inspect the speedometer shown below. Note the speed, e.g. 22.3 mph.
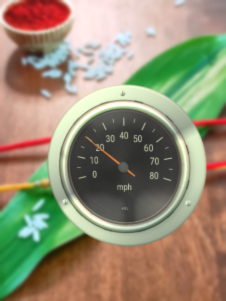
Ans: 20 mph
